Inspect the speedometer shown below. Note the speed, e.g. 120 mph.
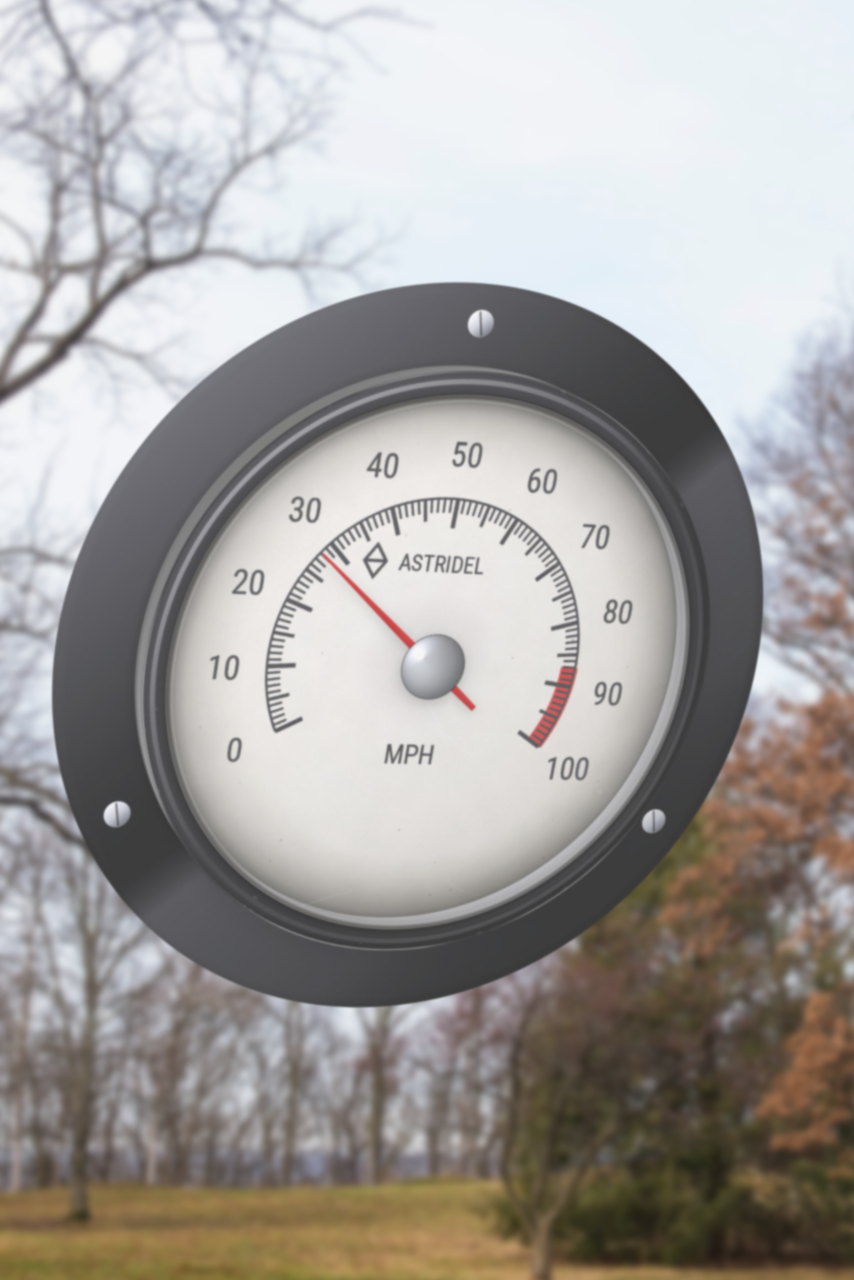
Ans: 28 mph
